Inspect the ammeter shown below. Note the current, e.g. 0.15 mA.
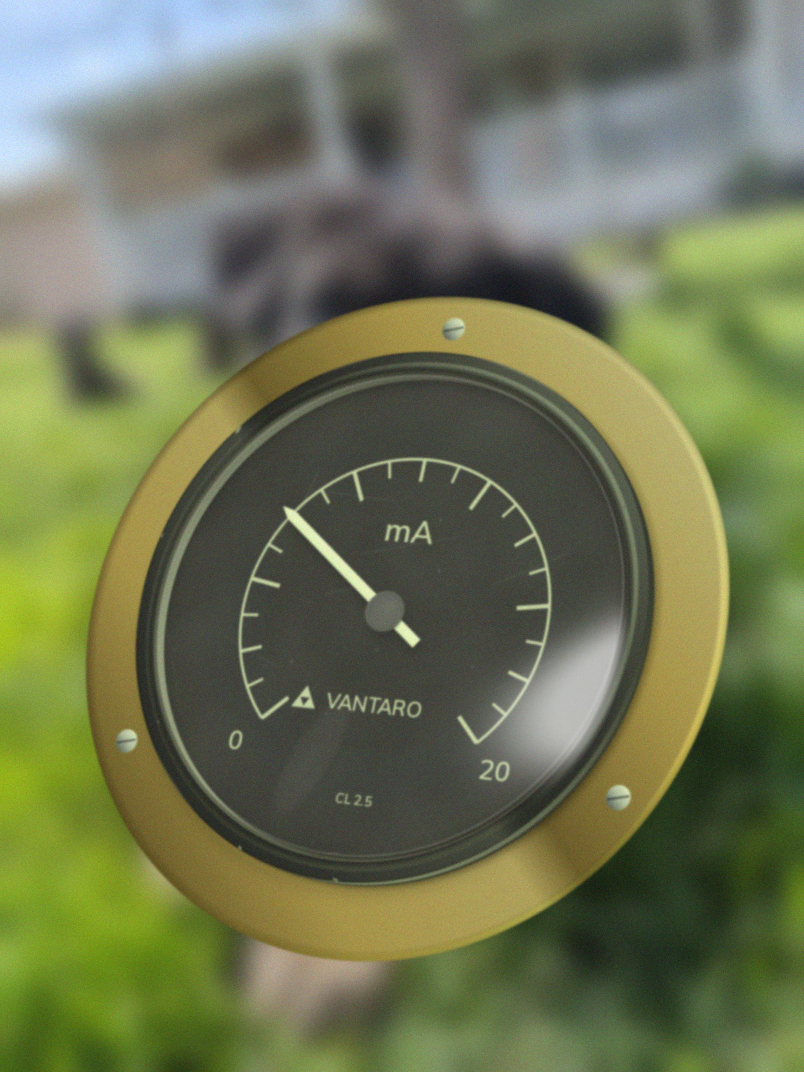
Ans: 6 mA
